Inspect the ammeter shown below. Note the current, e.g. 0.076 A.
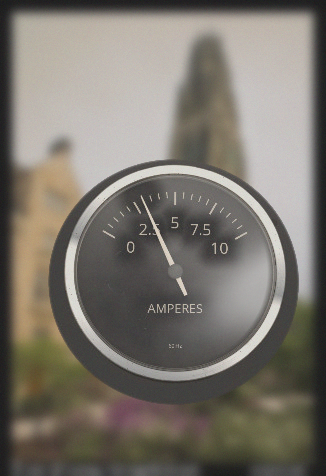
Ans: 3 A
